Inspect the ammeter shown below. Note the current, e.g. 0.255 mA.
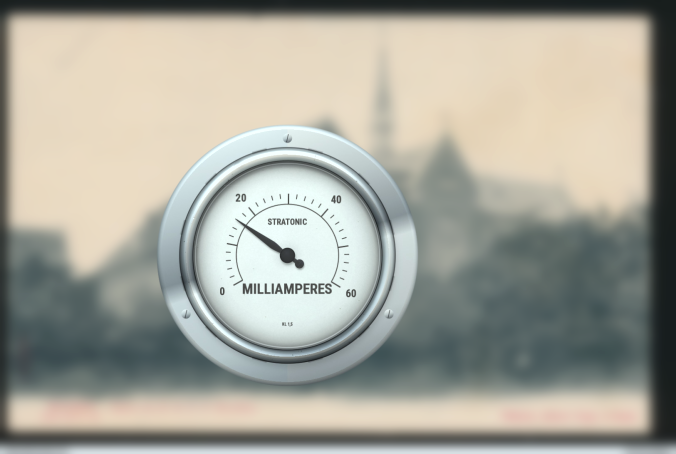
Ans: 16 mA
